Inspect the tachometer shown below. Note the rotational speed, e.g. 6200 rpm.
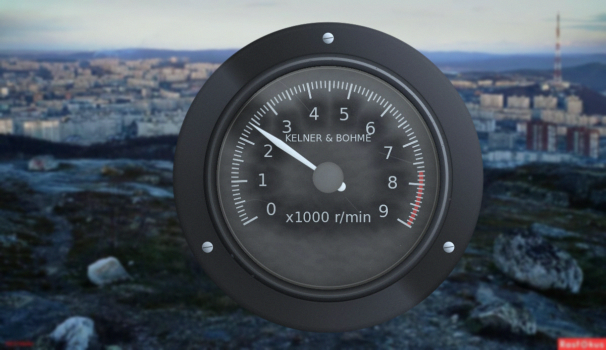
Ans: 2400 rpm
